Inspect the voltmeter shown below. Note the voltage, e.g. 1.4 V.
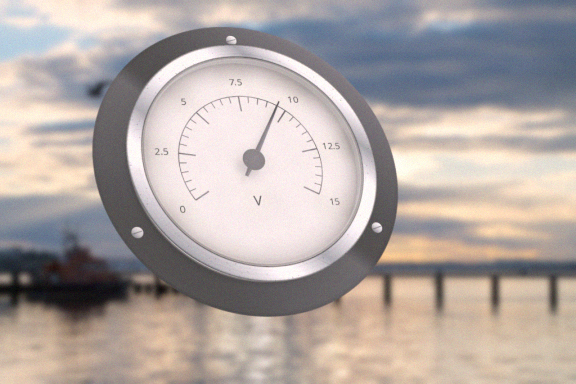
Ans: 9.5 V
